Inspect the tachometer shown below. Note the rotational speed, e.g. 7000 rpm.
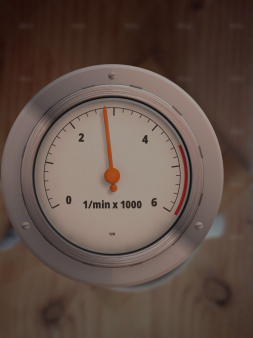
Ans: 2800 rpm
